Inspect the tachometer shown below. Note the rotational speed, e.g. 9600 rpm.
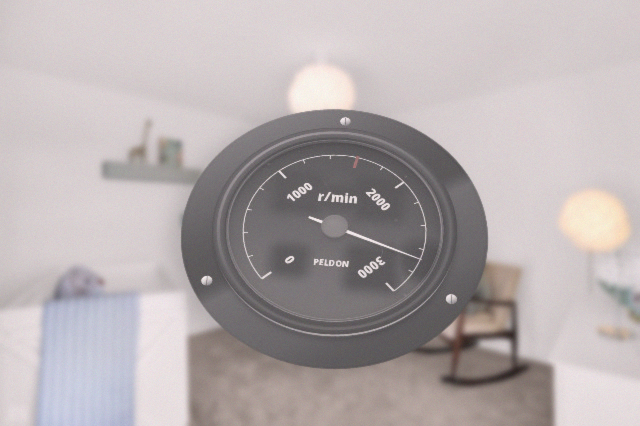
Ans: 2700 rpm
